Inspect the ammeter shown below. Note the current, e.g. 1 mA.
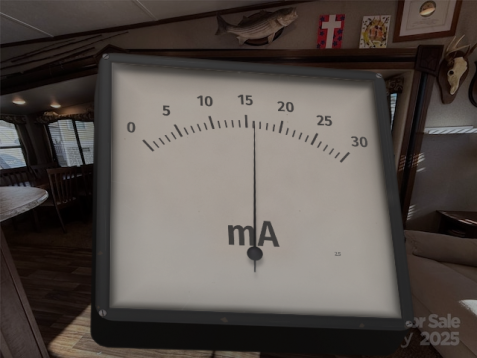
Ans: 16 mA
